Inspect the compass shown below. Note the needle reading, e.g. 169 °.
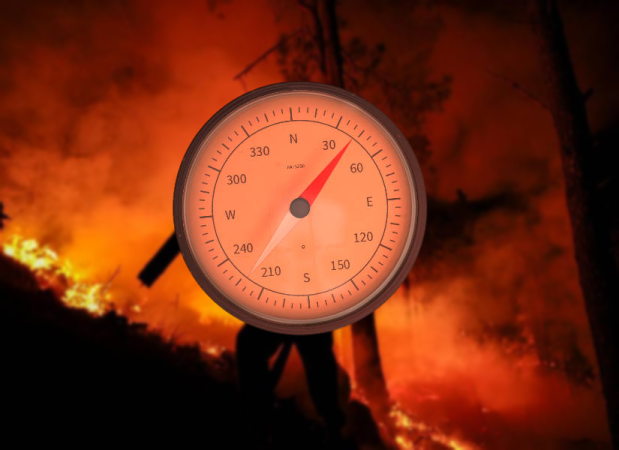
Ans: 42.5 °
